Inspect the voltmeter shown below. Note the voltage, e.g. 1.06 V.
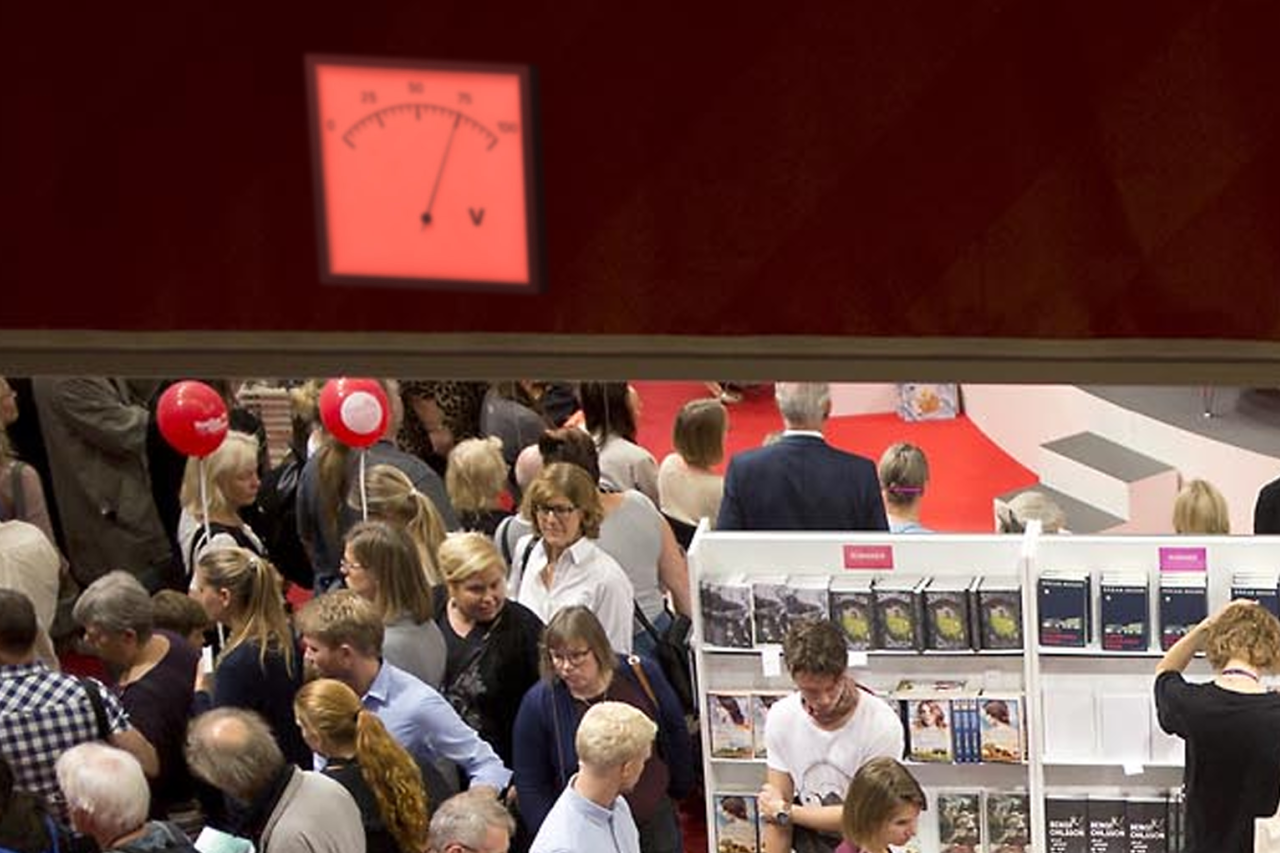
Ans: 75 V
